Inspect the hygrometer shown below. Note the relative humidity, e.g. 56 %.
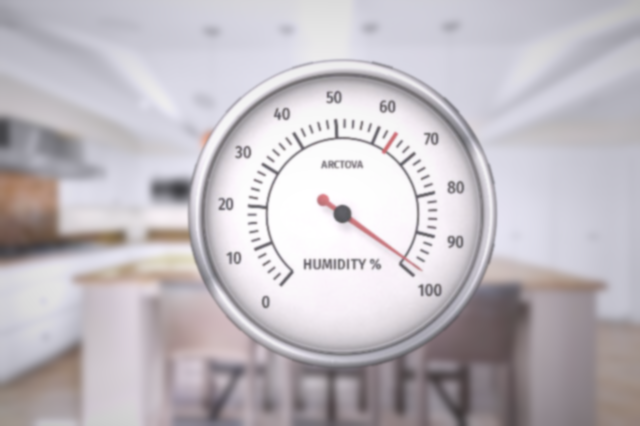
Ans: 98 %
